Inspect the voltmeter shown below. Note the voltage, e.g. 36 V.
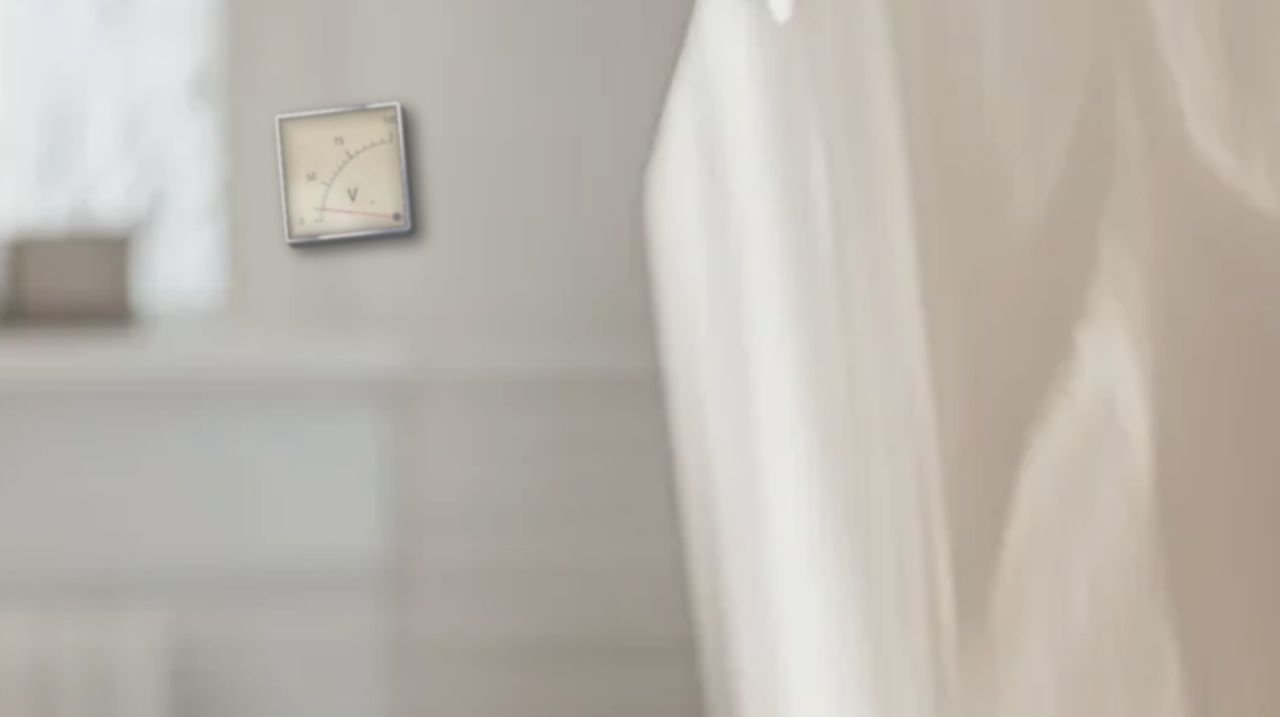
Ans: 25 V
